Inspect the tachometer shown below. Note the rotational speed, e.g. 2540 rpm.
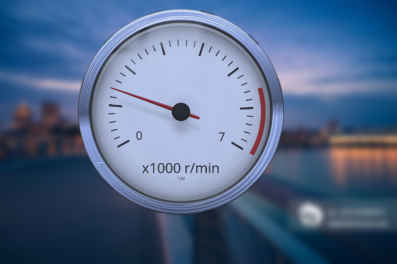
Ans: 1400 rpm
